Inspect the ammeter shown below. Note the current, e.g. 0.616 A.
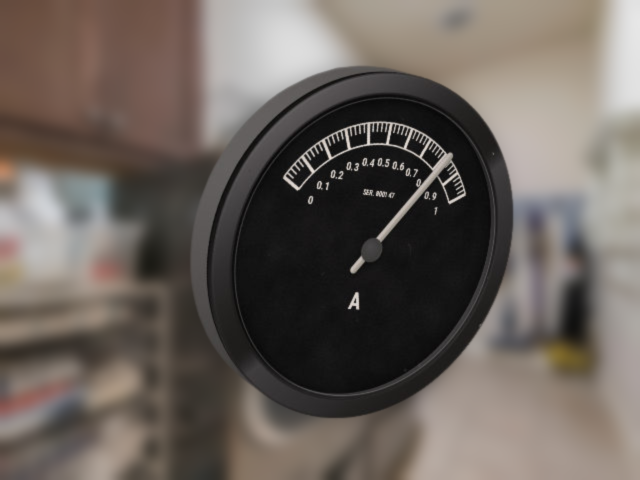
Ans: 0.8 A
